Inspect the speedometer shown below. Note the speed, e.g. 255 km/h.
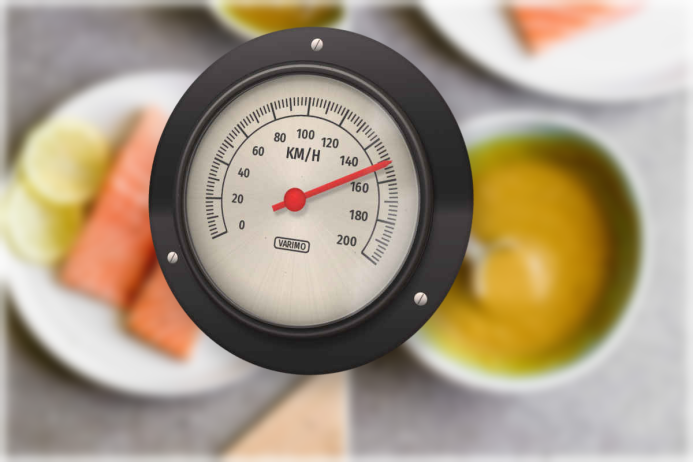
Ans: 152 km/h
